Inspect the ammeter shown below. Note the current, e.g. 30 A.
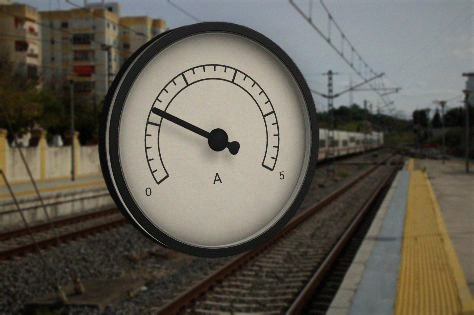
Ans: 1.2 A
